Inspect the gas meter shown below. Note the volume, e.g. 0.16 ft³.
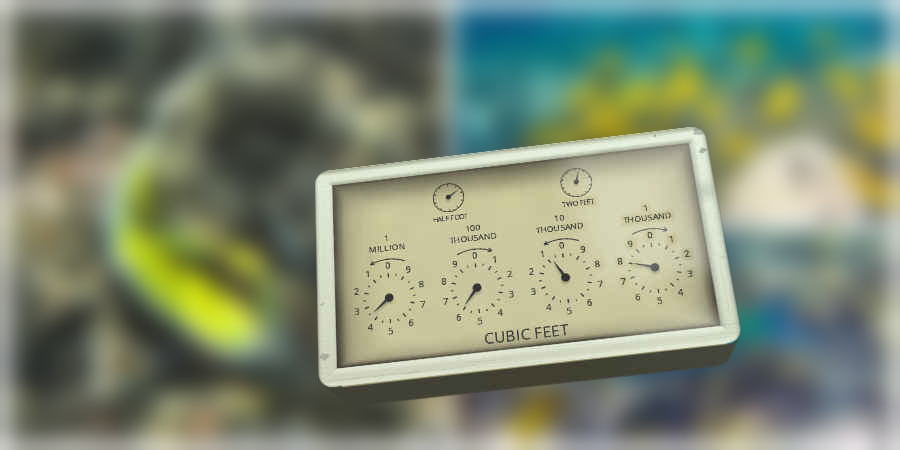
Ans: 360800 ft³
